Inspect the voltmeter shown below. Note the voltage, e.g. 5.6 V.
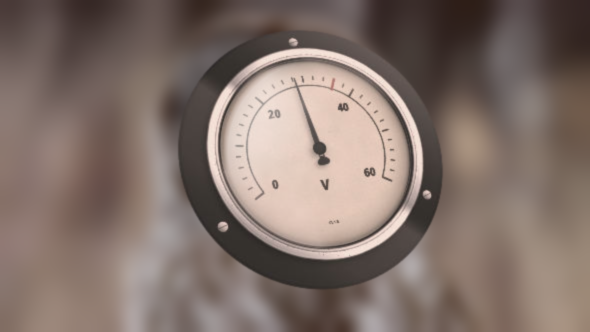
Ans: 28 V
